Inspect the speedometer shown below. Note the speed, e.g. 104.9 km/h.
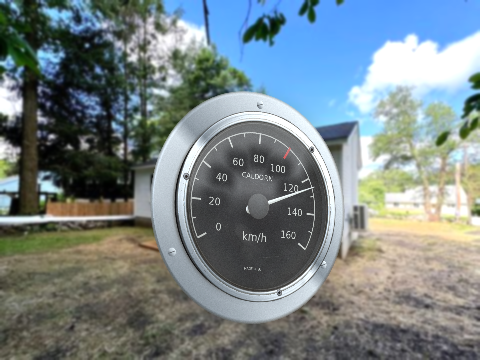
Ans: 125 km/h
